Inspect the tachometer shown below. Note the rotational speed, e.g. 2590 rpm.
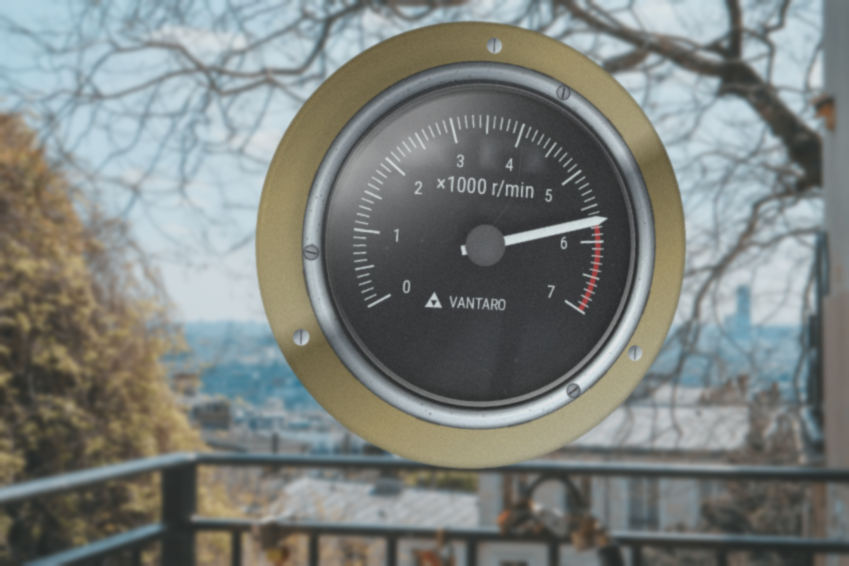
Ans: 5700 rpm
